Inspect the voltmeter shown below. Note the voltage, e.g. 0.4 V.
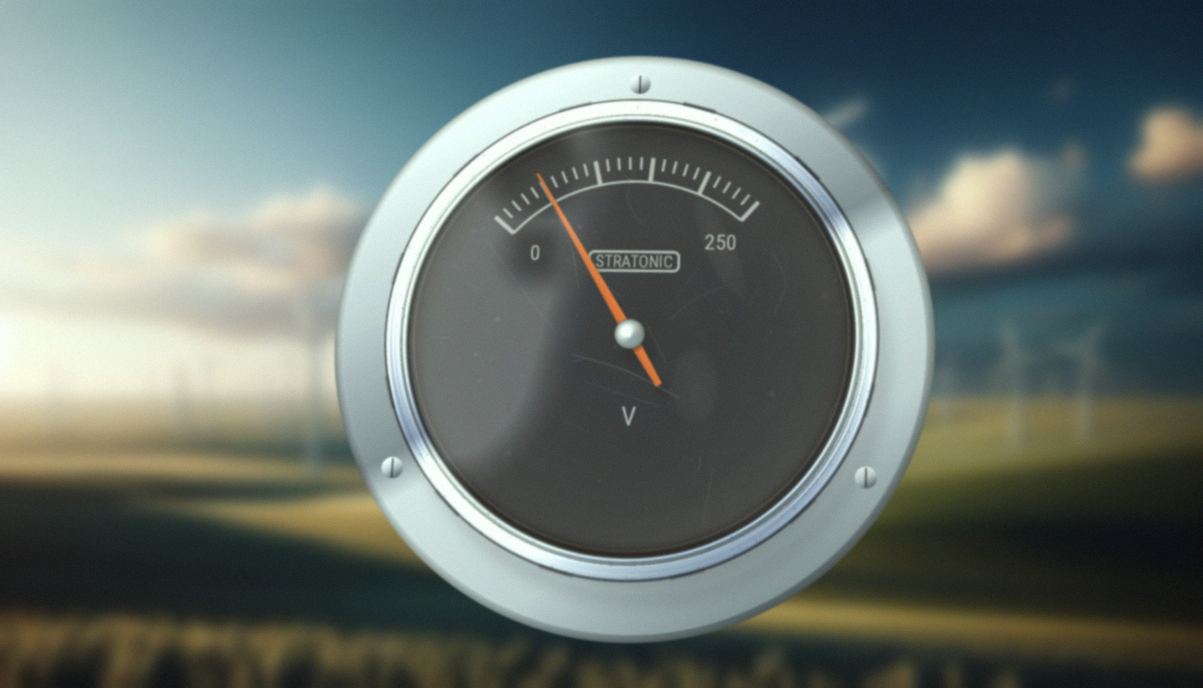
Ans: 50 V
